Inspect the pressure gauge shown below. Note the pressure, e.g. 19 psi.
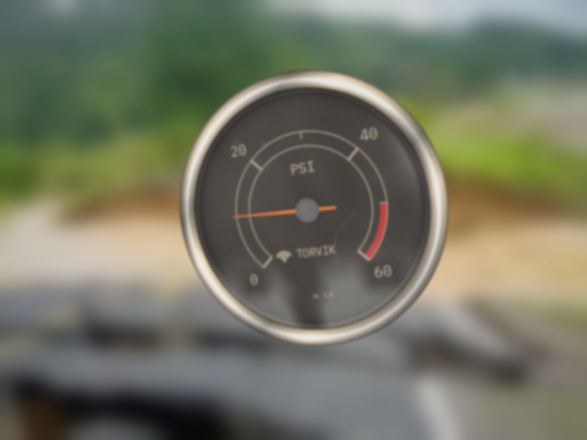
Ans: 10 psi
